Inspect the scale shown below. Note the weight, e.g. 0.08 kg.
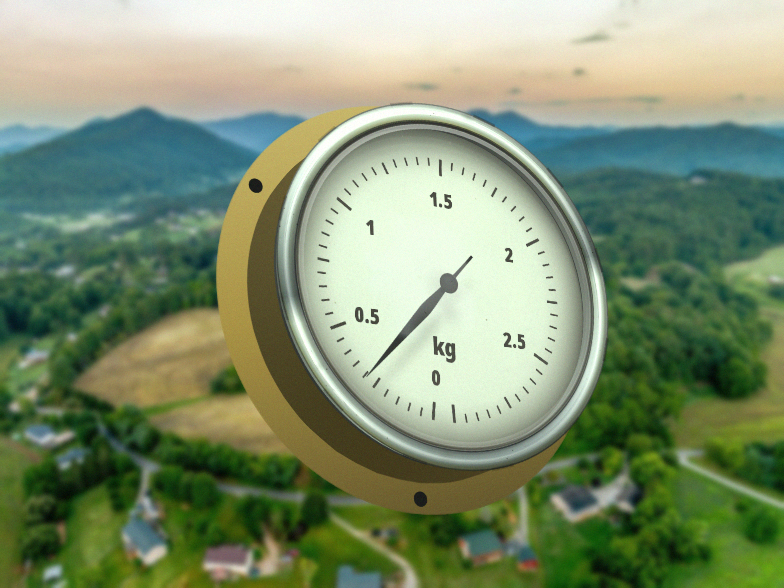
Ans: 0.3 kg
